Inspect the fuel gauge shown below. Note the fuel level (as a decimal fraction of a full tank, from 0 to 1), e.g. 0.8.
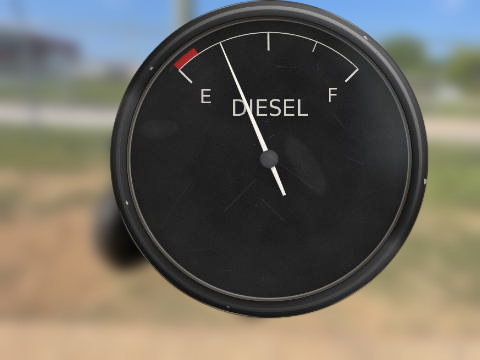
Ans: 0.25
